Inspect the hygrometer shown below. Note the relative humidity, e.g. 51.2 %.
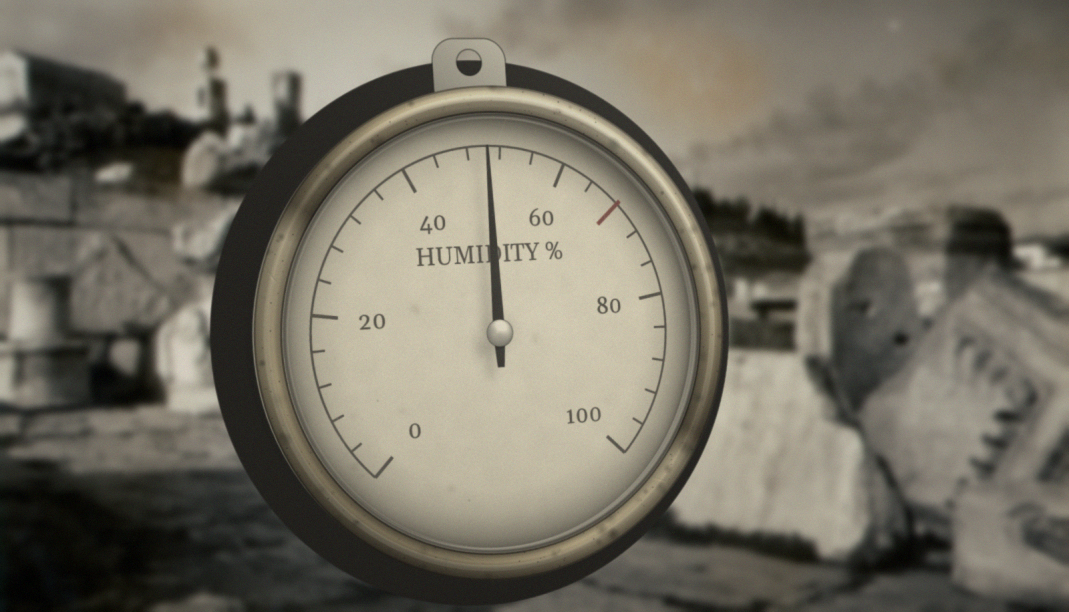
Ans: 50 %
